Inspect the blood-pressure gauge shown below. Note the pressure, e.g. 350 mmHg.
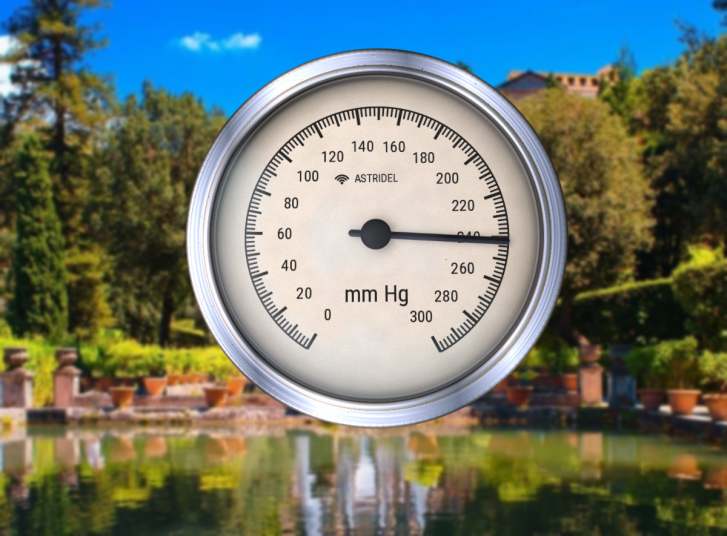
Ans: 242 mmHg
